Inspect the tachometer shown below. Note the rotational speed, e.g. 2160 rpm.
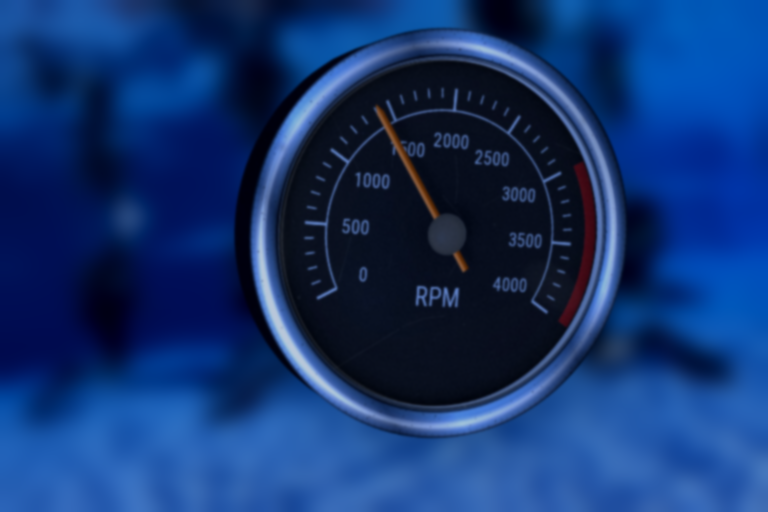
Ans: 1400 rpm
